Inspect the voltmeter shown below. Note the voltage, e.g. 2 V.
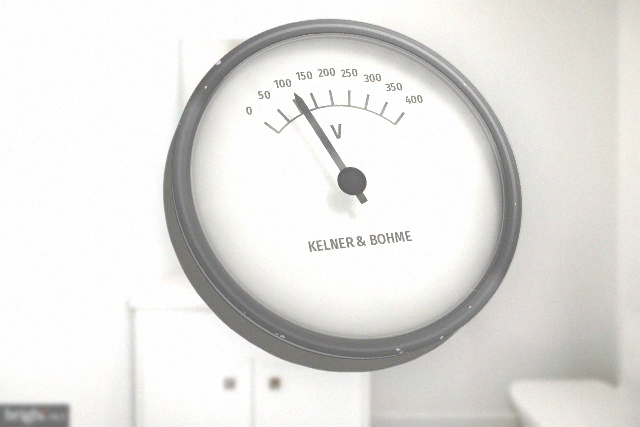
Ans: 100 V
